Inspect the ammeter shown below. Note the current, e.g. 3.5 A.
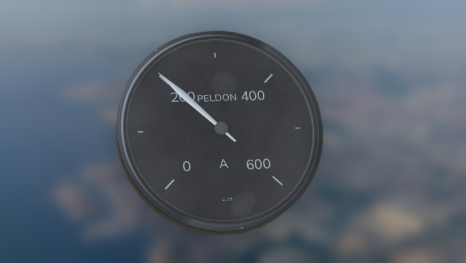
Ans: 200 A
